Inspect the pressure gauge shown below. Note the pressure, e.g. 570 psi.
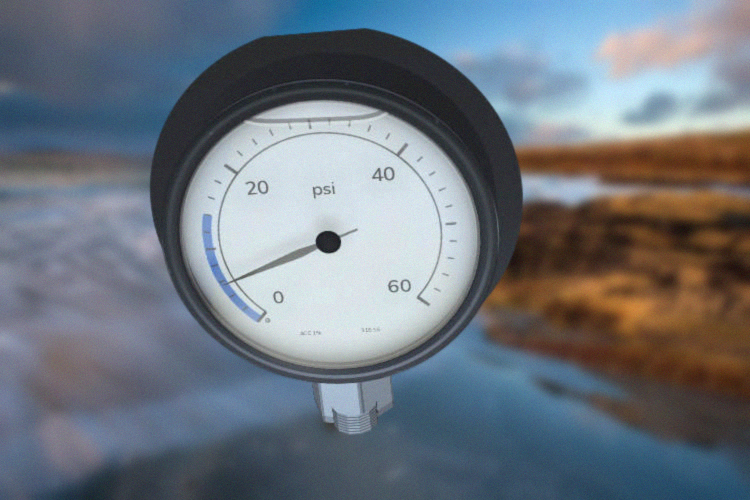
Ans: 6 psi
